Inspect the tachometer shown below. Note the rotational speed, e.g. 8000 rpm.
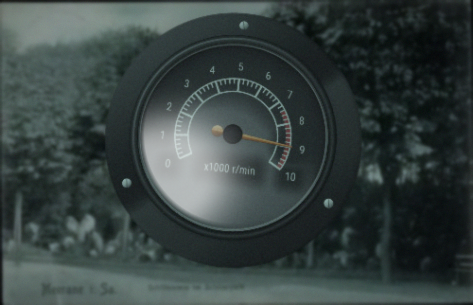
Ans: 9000 rpm
